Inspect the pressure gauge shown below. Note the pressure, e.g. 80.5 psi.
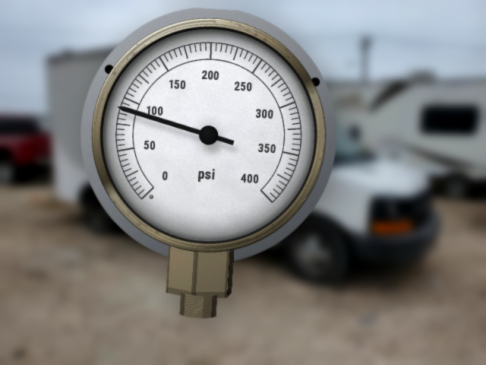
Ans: 90 psi
